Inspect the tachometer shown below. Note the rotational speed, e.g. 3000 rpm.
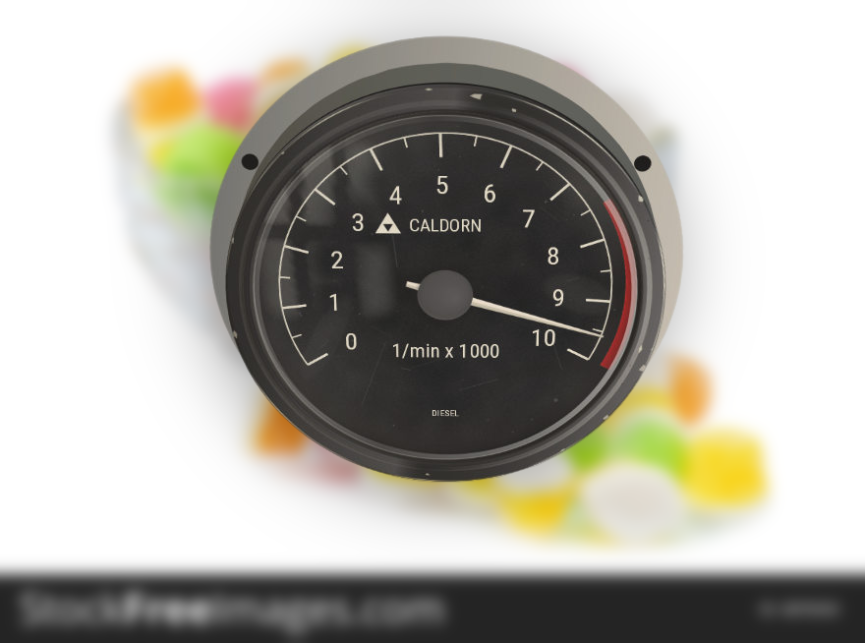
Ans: 9500 rpm
